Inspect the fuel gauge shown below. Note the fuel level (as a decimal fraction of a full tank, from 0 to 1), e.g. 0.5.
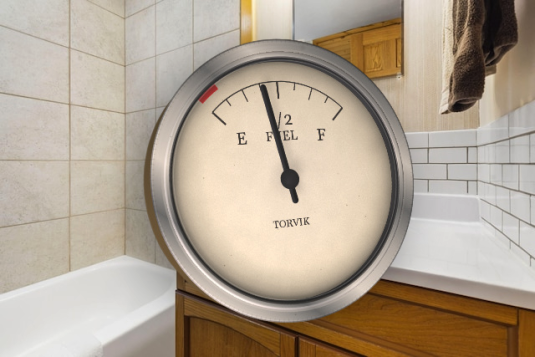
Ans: 0.375
